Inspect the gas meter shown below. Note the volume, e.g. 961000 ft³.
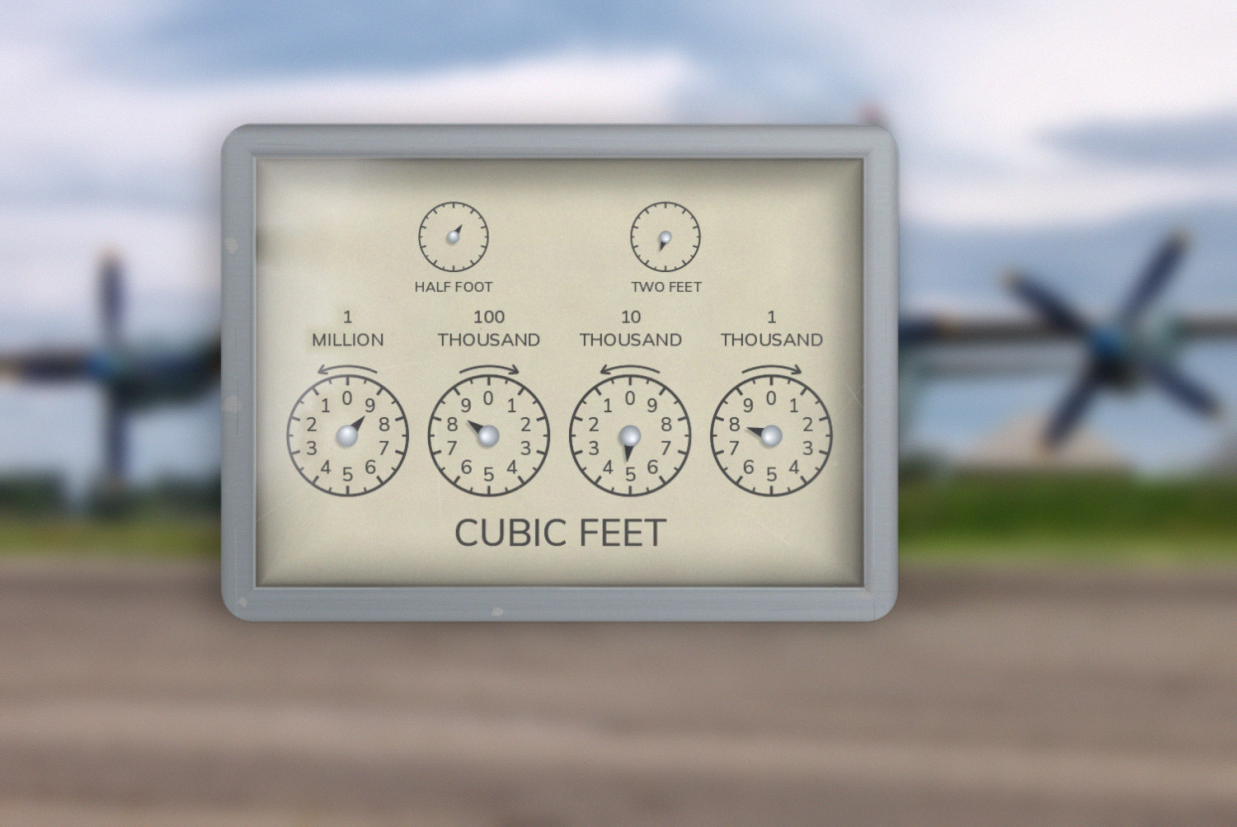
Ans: 884800 ft³
